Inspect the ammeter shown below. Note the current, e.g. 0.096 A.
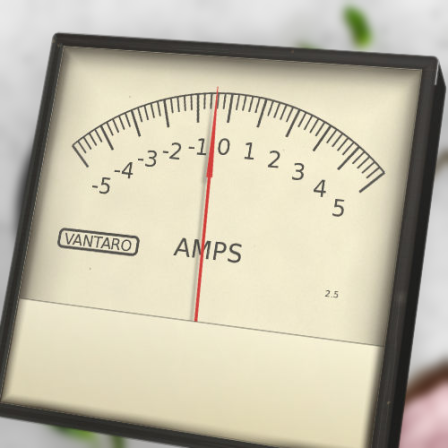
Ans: -0.4 A
